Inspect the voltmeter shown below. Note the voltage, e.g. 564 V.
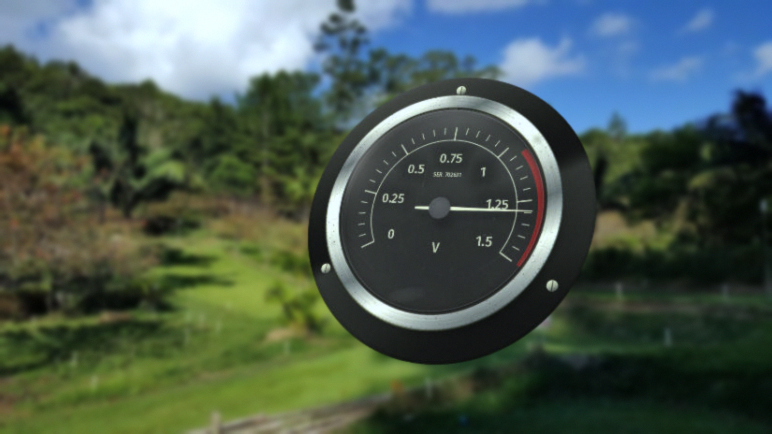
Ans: 1.3 V
